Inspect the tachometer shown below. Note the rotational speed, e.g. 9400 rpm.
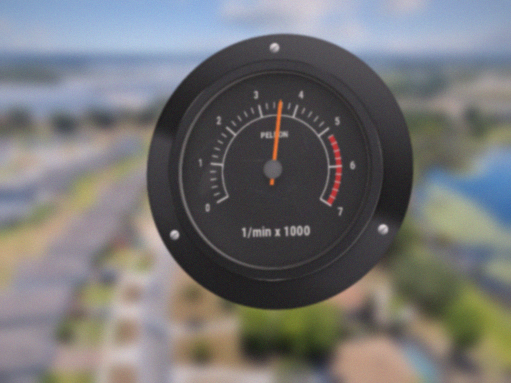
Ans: 3600 rpm
